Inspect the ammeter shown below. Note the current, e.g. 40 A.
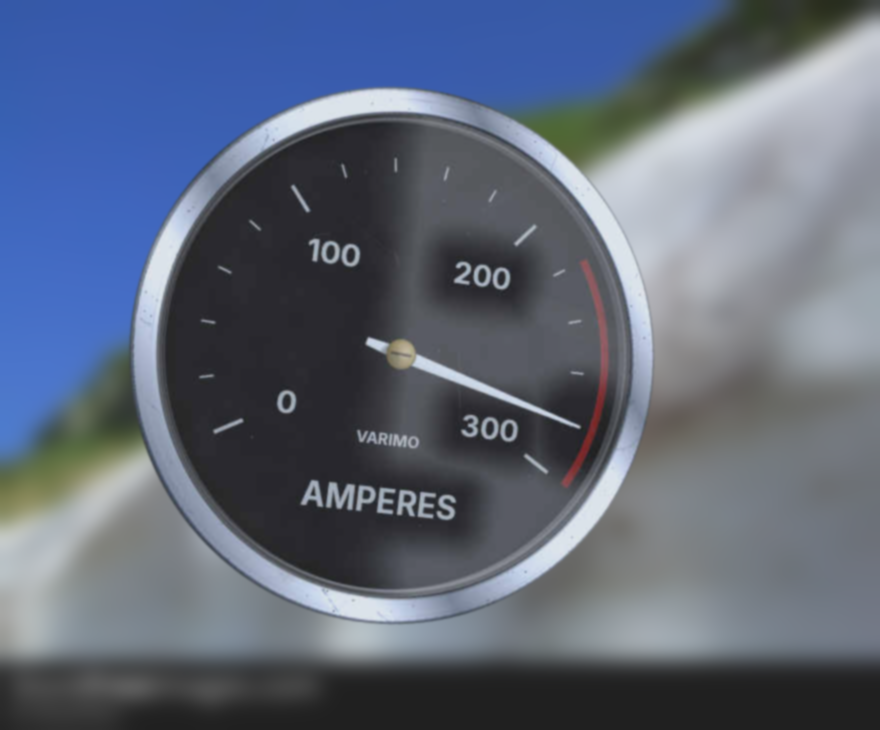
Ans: 280 A
